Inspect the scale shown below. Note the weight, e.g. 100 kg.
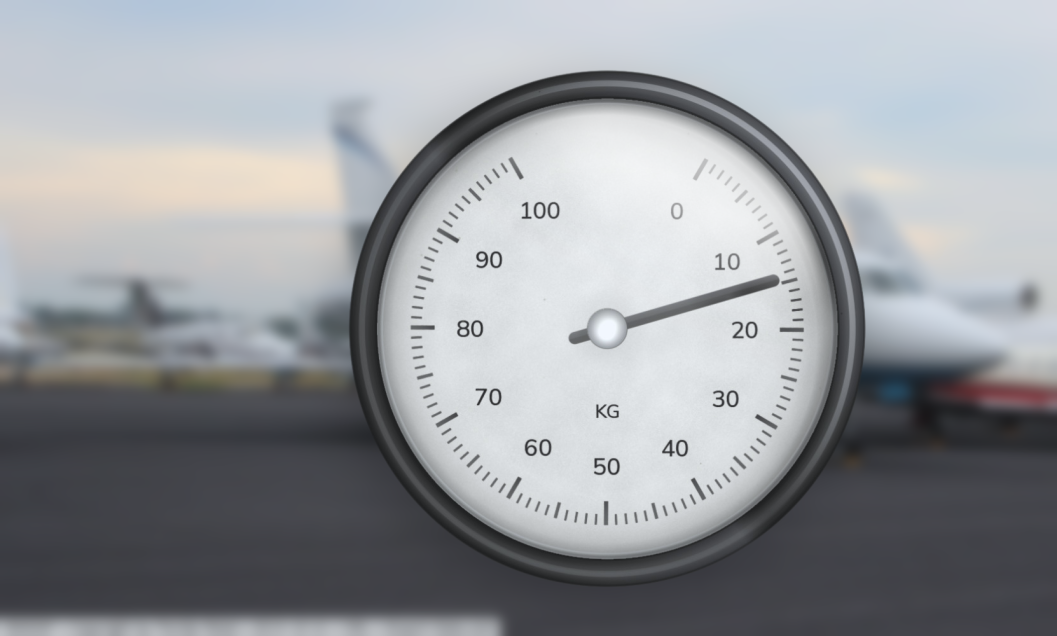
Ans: 14.5 kg
